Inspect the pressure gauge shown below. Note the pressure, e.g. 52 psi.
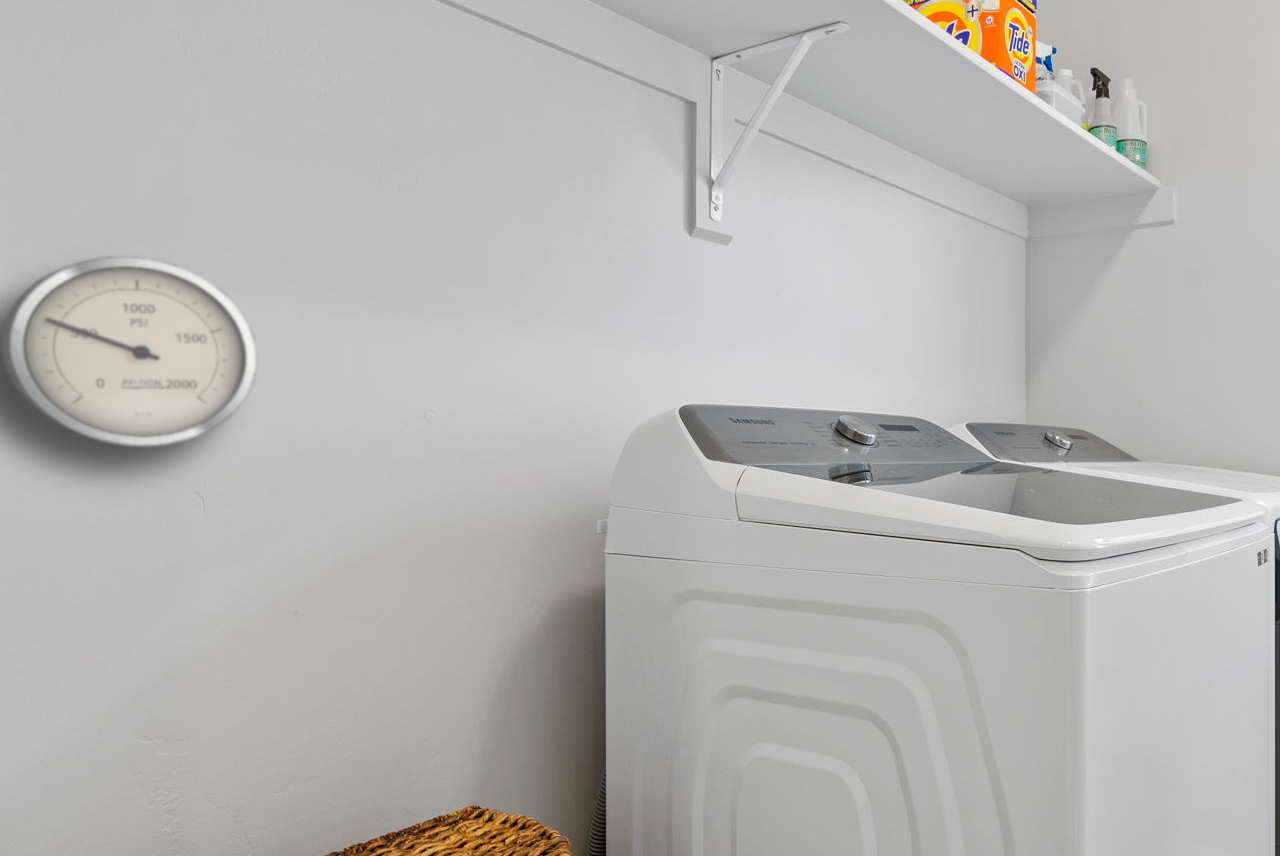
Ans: 500 psi
